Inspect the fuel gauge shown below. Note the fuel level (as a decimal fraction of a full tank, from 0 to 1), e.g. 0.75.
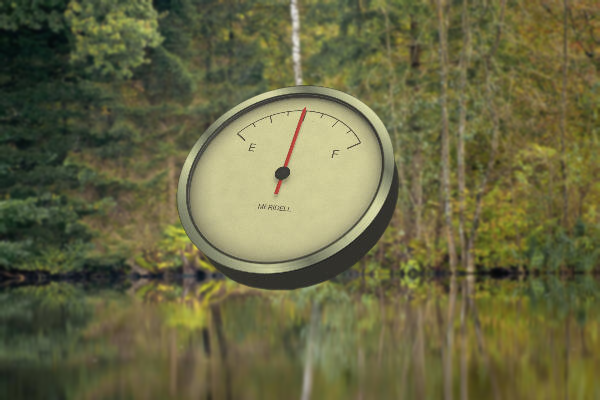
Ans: 0.5
